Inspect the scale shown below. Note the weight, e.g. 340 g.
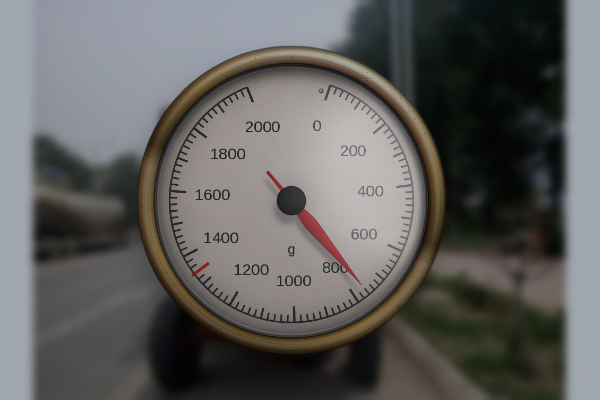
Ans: 760 g
